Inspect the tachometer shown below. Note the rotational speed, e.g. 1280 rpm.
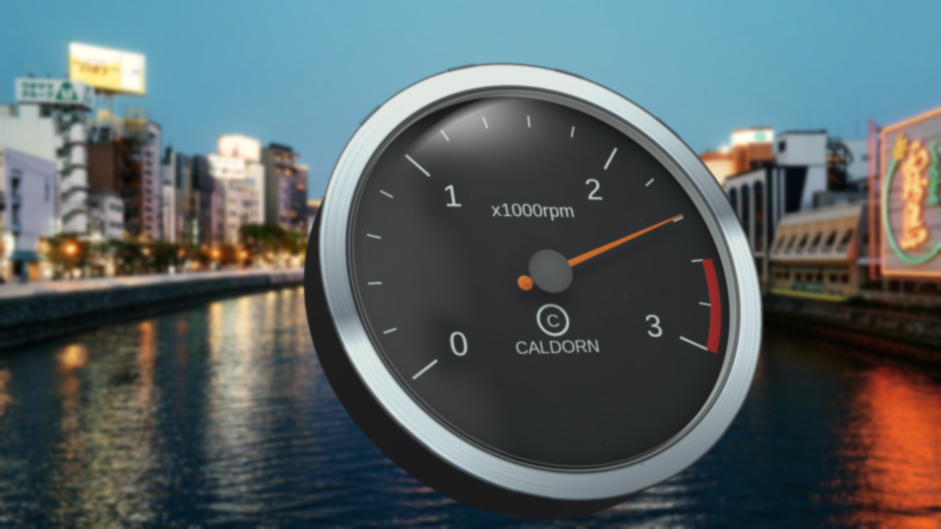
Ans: 2400 rpm
